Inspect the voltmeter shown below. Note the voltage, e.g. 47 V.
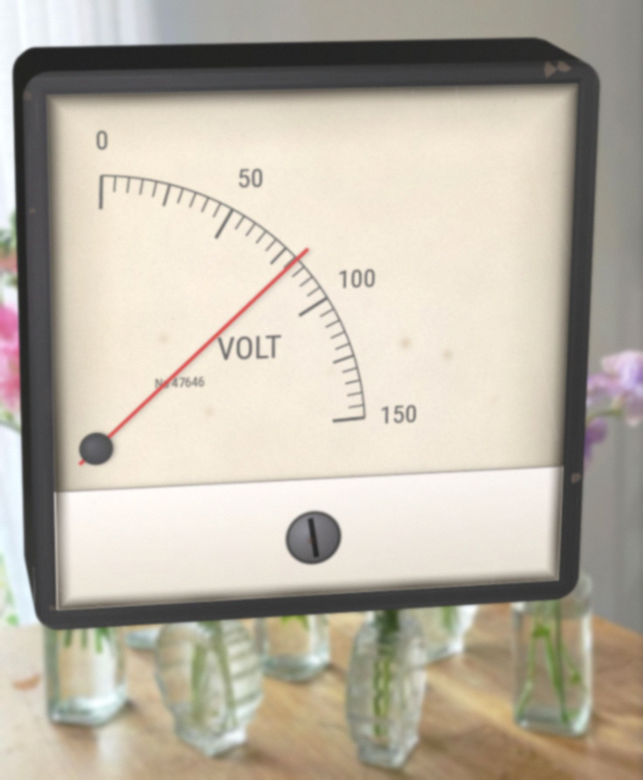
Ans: 80 V
